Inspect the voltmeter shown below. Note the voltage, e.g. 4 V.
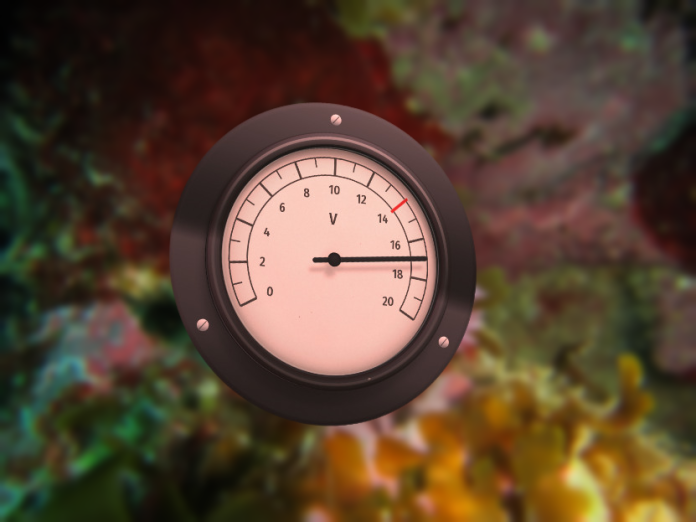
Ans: 17 V
